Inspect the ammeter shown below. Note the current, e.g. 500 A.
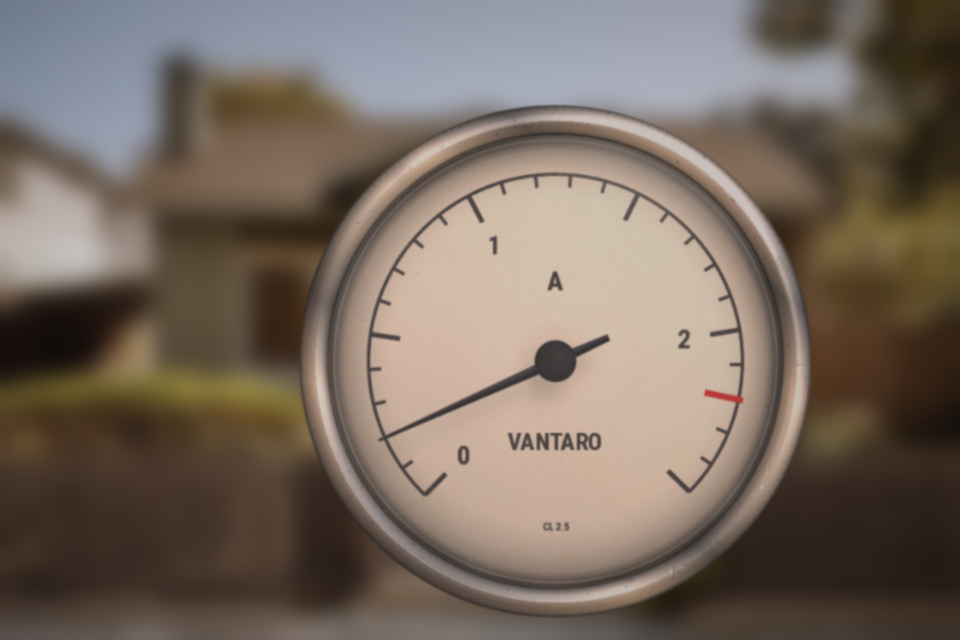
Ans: 0.2 A
